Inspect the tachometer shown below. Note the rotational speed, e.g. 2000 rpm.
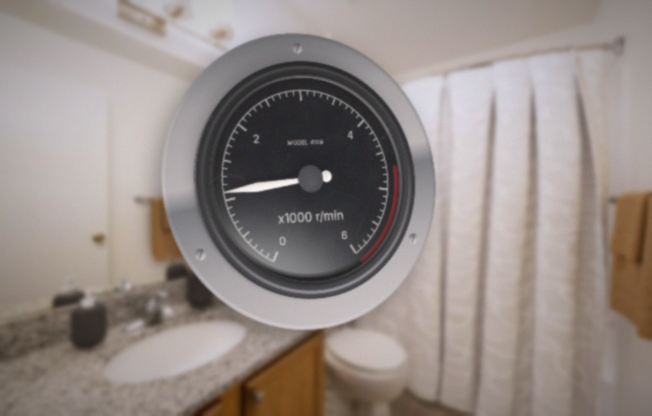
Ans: 1100 rpm
